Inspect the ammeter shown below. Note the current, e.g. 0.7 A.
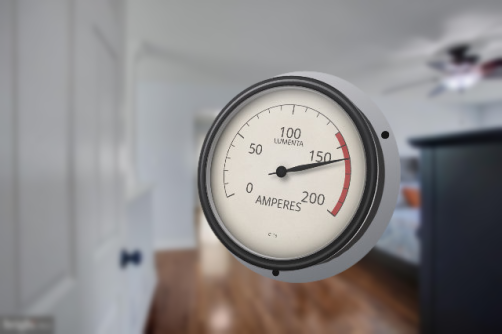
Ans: 160 A
